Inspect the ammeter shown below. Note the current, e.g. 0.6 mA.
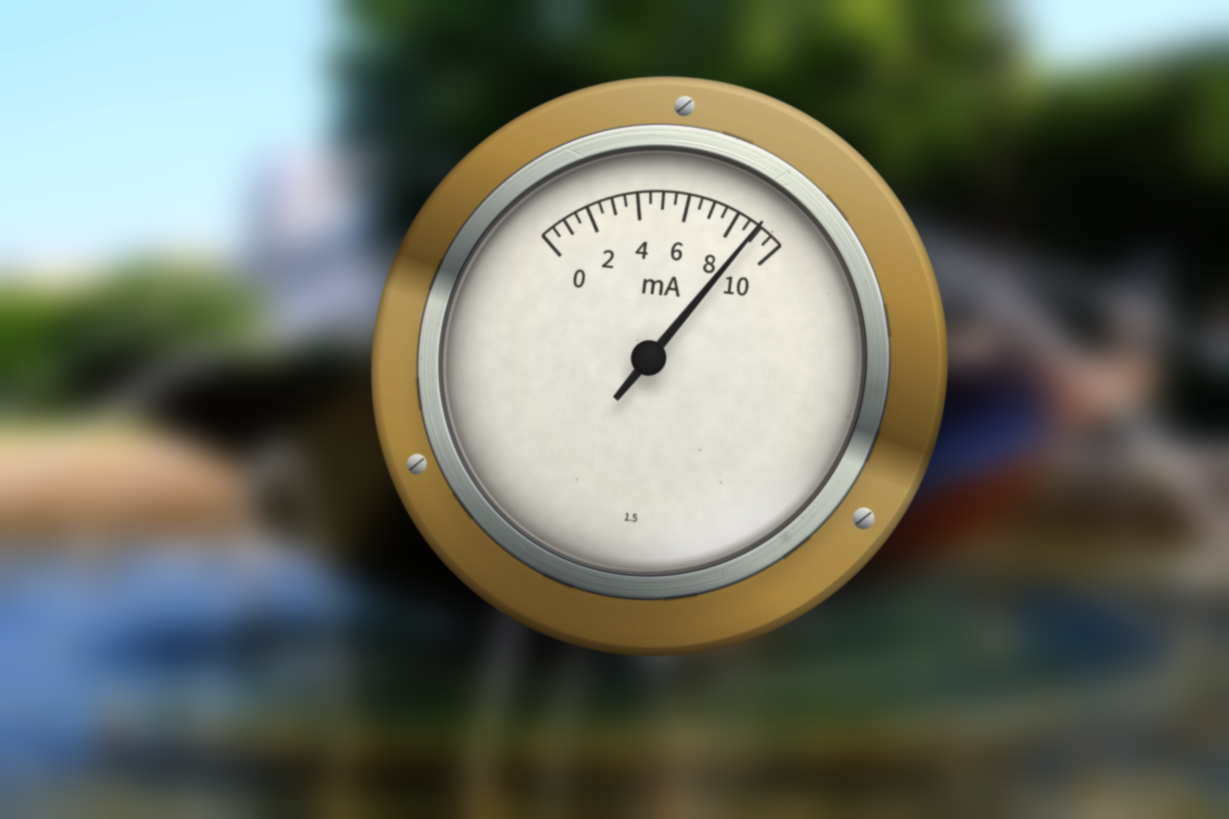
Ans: 9 mA
